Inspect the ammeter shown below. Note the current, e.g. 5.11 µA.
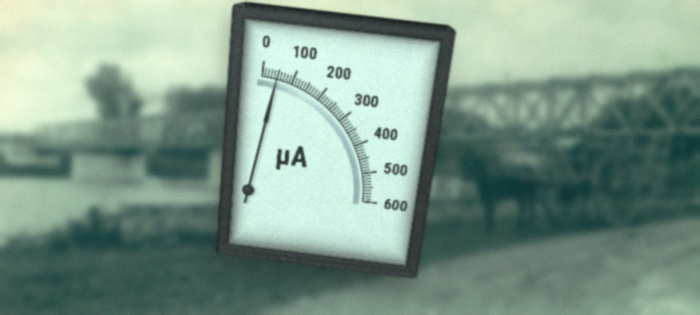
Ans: 50 µA
